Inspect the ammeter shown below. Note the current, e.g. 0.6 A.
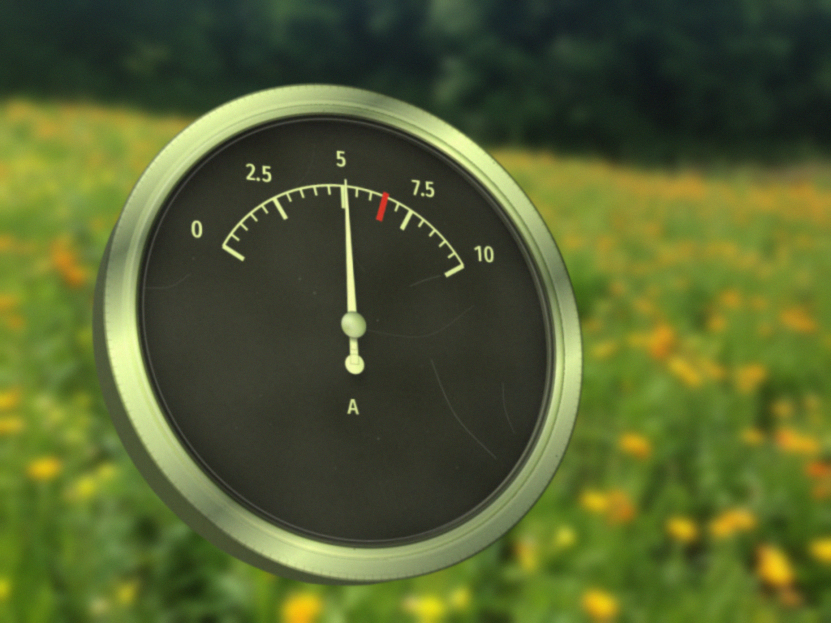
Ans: 5 A
